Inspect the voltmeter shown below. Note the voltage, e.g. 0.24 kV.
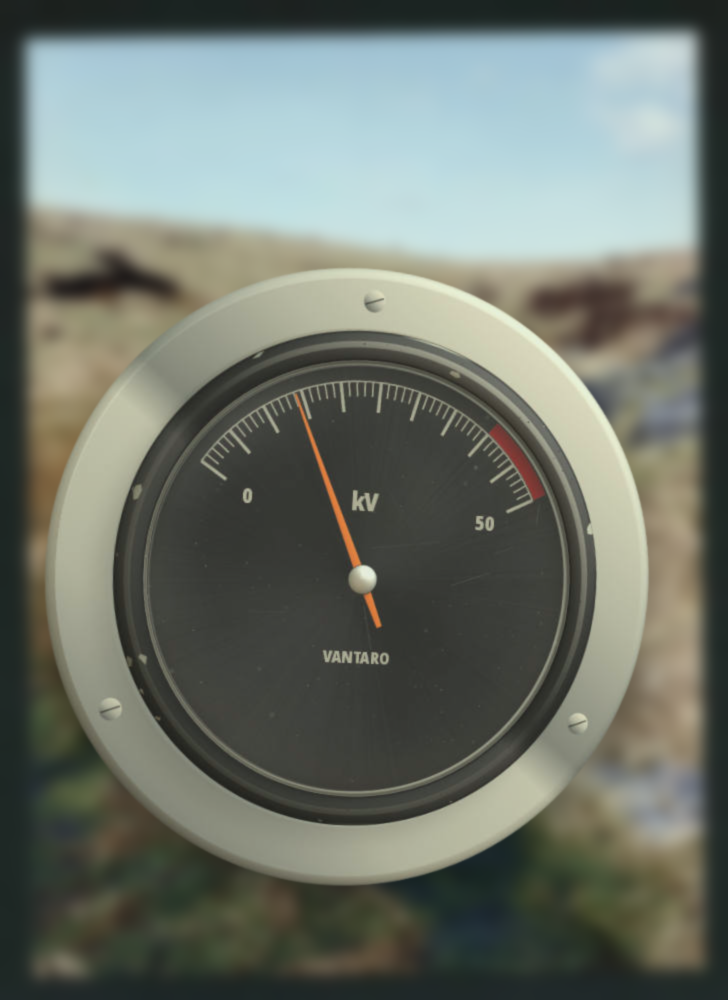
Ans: 14 kV
